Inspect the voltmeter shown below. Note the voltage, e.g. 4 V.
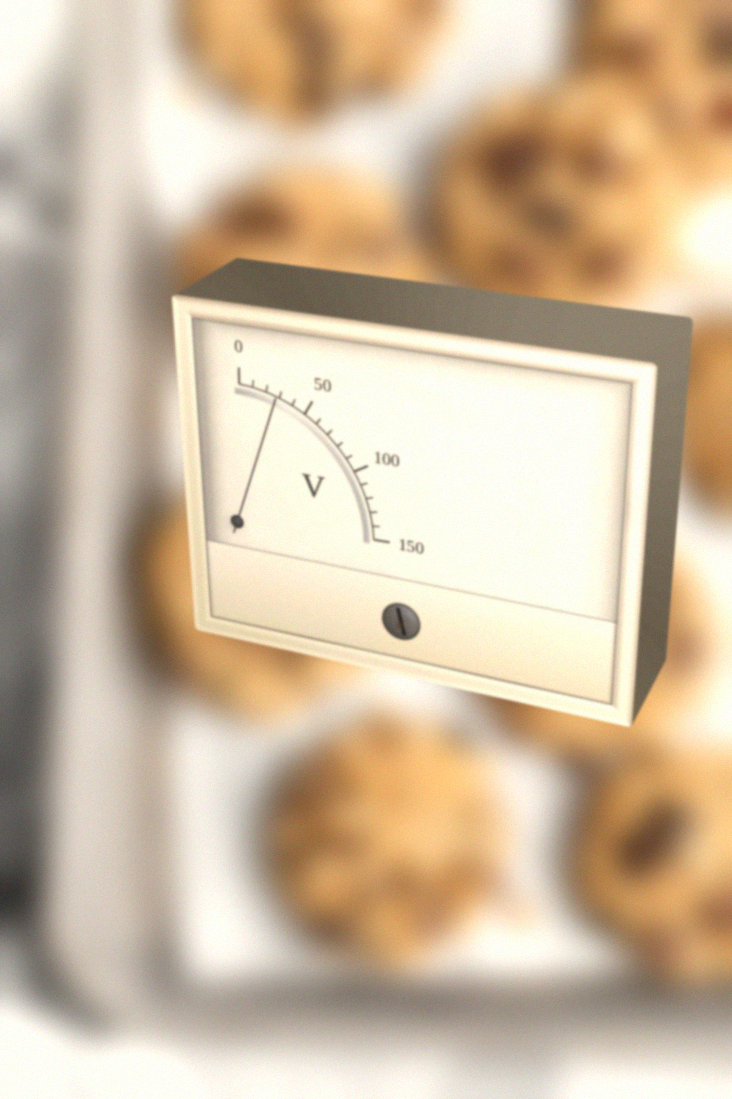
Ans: 30 V
